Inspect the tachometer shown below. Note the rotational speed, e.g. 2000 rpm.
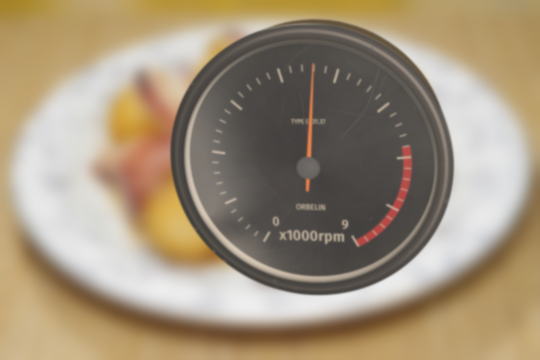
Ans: 4600 rpm
